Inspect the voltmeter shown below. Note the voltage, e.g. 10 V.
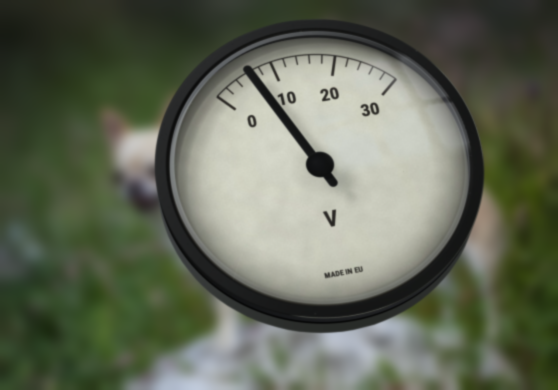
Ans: 6 V
